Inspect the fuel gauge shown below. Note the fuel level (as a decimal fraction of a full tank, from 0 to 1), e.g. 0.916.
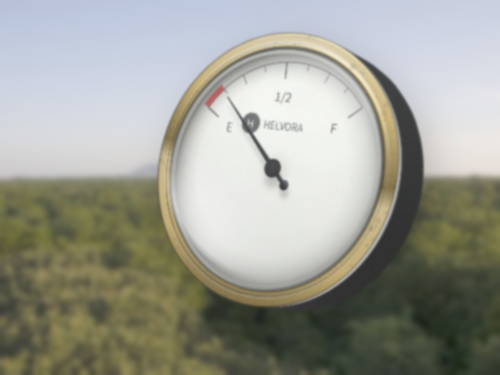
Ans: 0.125
